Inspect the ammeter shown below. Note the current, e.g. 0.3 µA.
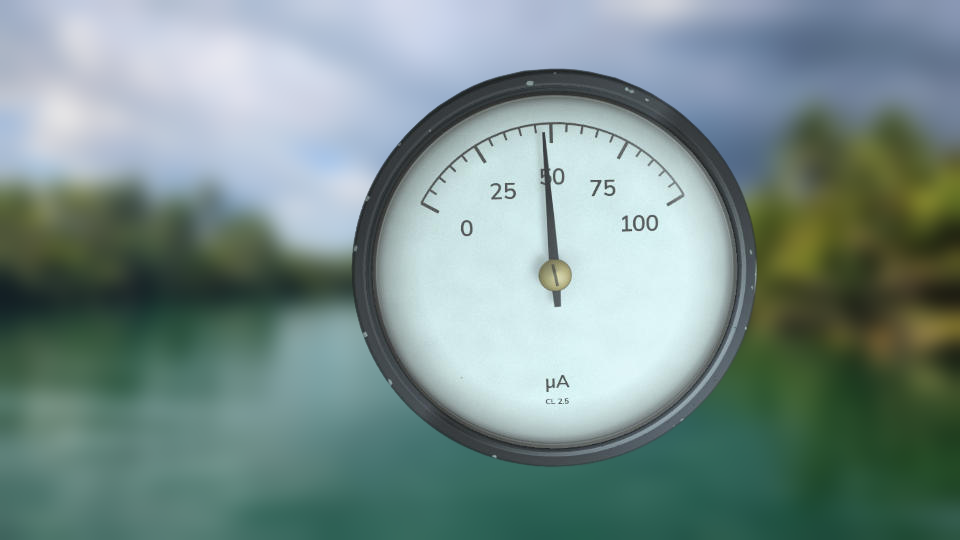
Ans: 47.5 µA
